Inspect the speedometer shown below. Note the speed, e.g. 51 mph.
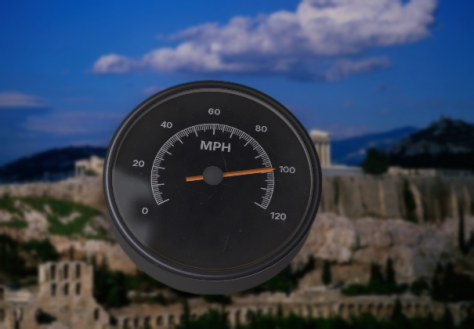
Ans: 100 mph
